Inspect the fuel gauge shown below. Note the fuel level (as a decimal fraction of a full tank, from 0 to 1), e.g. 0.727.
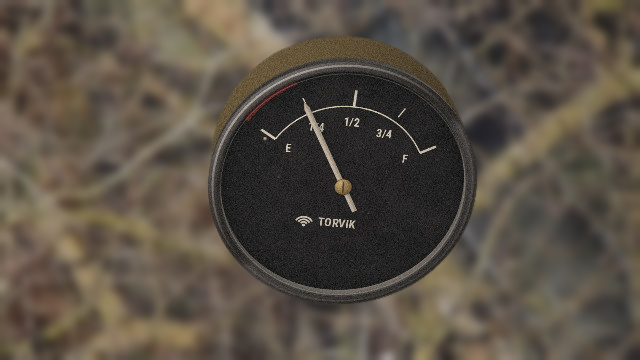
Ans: 0.25
